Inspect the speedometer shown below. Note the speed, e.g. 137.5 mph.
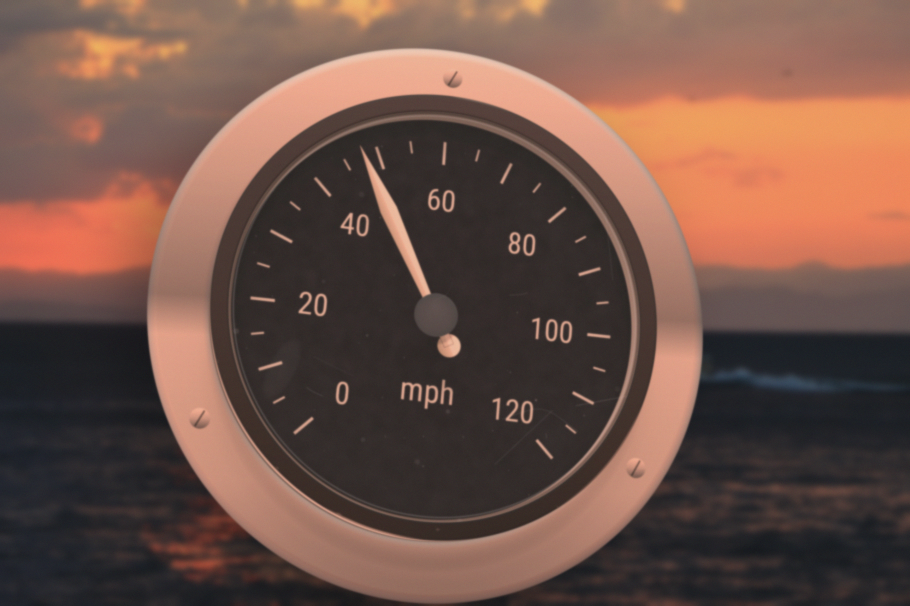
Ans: 47.5 mph
